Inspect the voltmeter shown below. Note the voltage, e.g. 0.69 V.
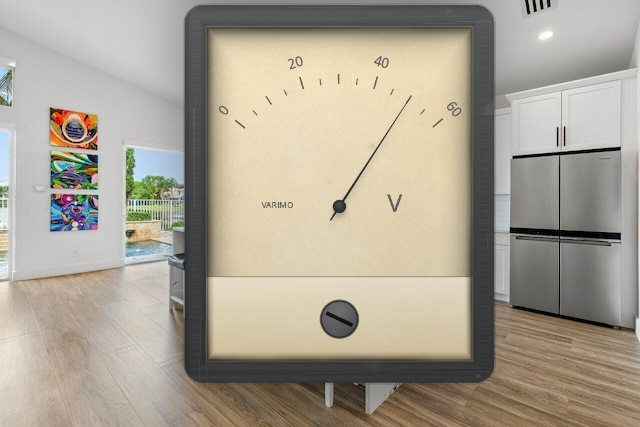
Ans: 50 V
